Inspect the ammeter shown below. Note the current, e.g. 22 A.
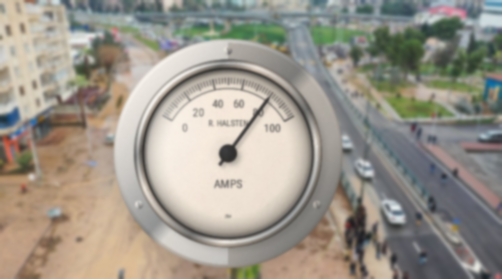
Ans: 80 A
